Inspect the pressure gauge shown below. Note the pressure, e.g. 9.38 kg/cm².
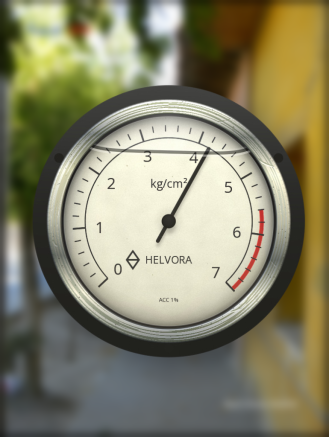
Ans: 4.2 kg/cm²
